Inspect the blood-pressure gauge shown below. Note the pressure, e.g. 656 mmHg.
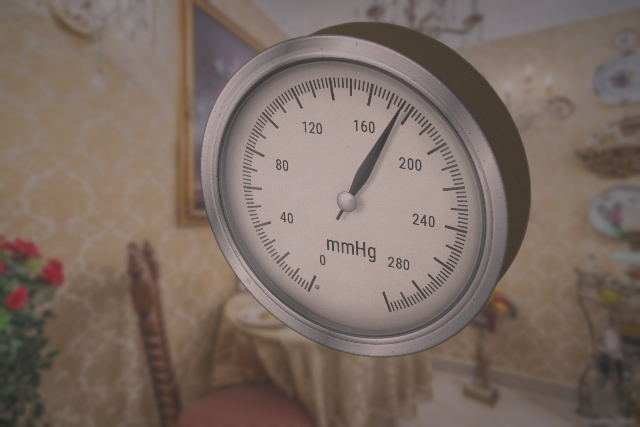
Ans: 176 mmHg
